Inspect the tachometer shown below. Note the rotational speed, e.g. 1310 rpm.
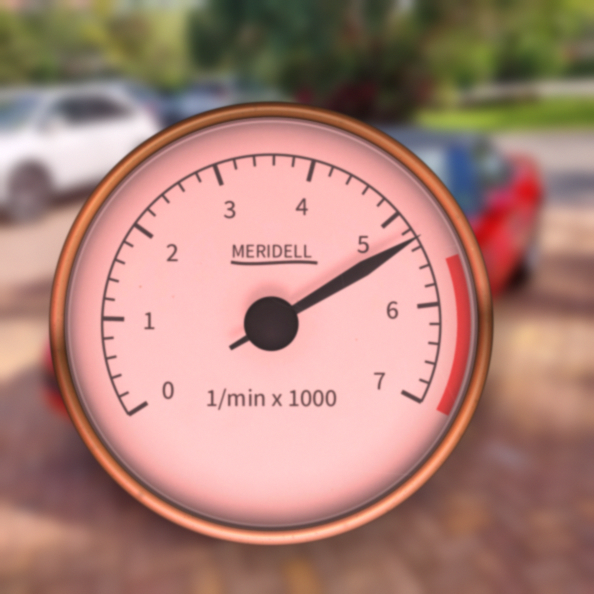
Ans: 5300 rpm
